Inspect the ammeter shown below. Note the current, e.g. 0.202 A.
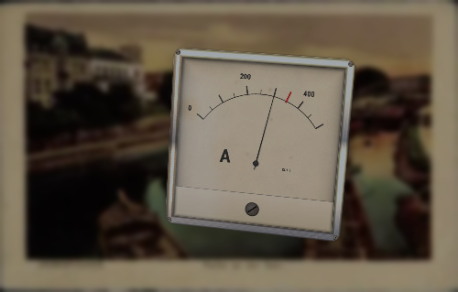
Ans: 300 A
